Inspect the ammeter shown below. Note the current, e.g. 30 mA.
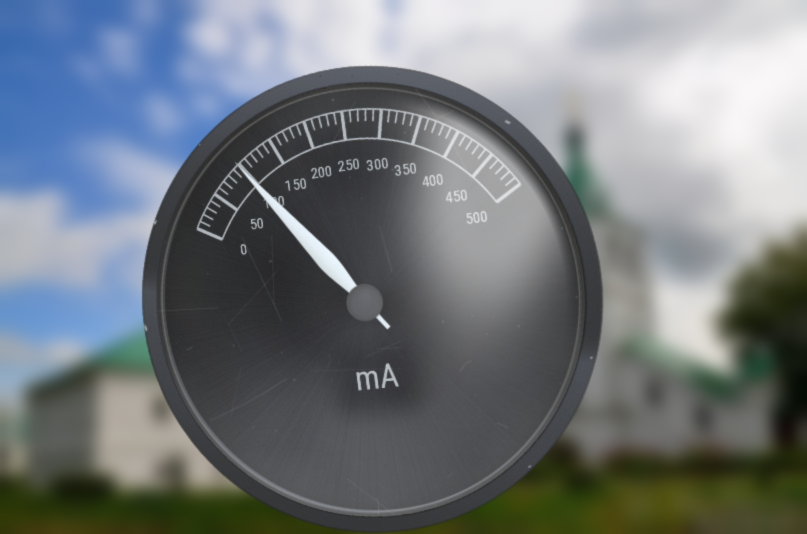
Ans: 100 mA
